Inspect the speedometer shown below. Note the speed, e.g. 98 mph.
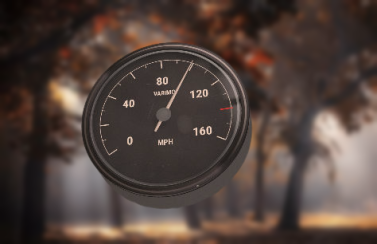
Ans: 100 mph
